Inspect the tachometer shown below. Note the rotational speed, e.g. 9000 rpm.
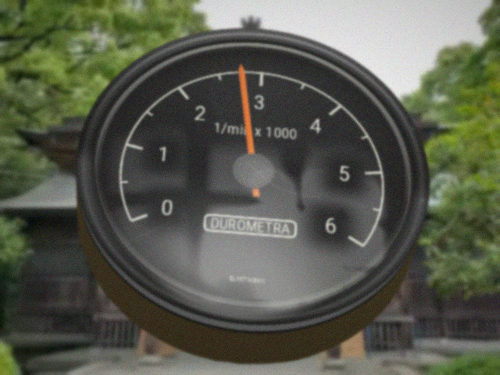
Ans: 2750 rpm
